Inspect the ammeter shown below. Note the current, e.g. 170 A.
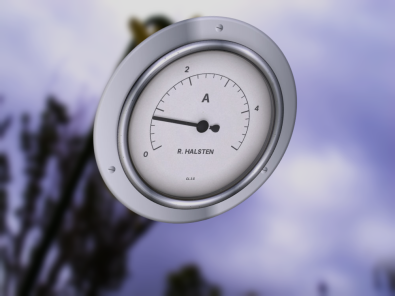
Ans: 0.8 A
